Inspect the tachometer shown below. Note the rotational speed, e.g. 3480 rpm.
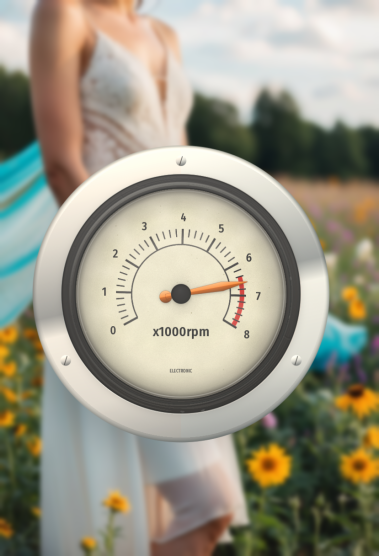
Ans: 6600 rpm
